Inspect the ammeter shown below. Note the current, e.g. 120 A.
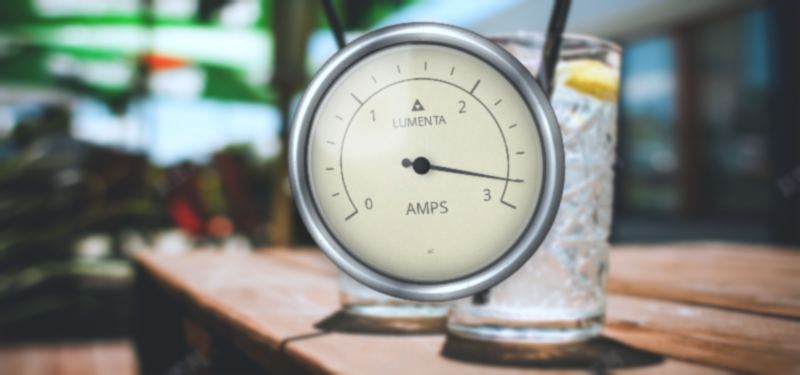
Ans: 2.8 A
